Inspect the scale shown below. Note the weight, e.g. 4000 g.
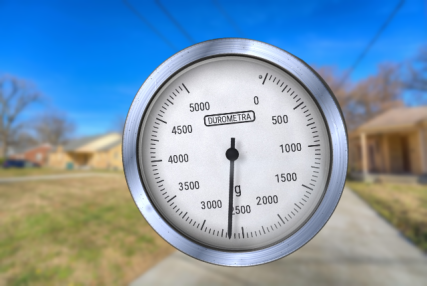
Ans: 2650 g
